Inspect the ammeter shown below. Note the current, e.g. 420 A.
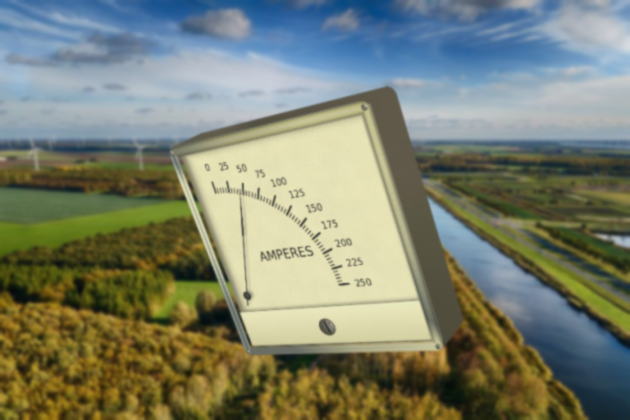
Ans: 50 A
